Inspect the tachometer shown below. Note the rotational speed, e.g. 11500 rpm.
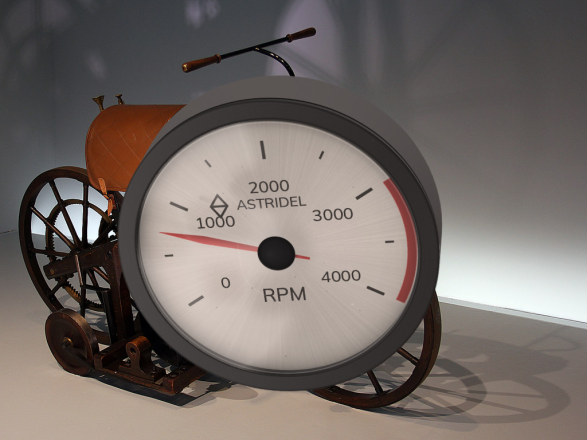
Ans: 750 rpm
